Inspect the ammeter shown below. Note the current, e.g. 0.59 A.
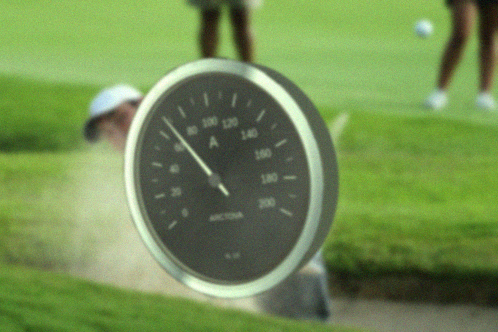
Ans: 70 A
